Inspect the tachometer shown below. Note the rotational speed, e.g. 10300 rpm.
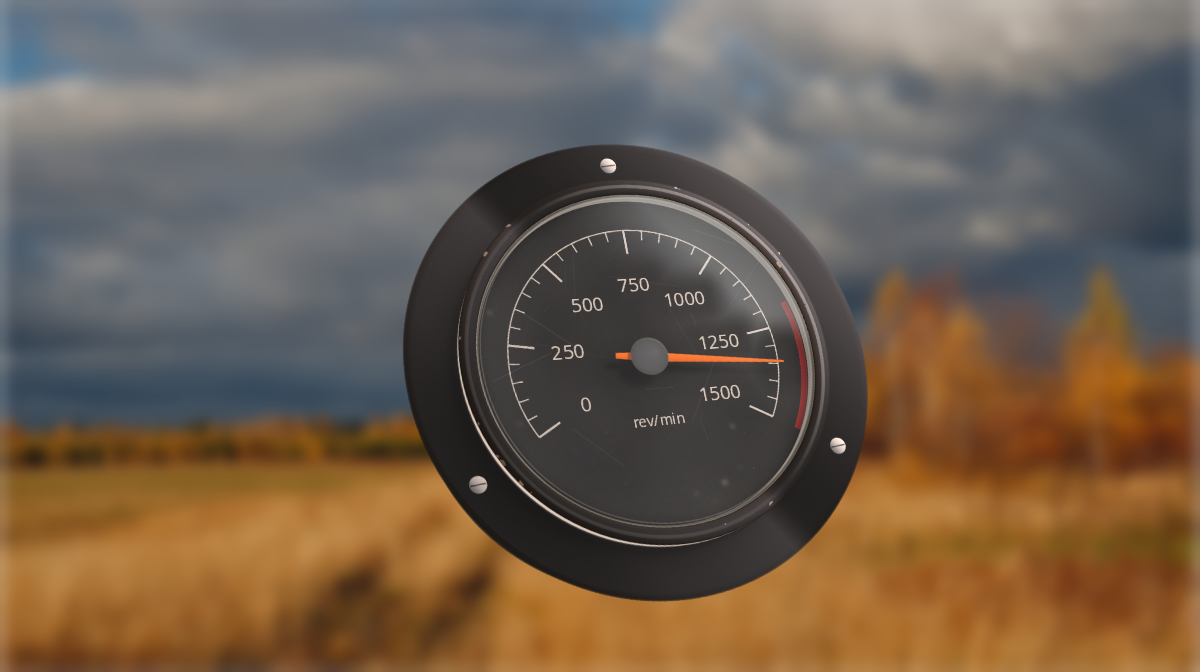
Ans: 1350 rpm
